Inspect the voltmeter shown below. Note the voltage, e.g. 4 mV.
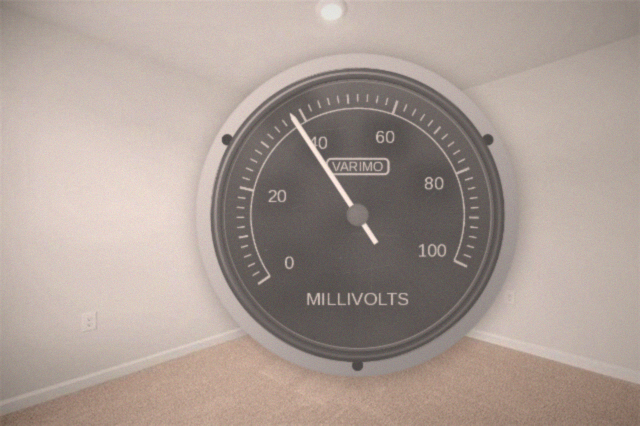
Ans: 38 mV
